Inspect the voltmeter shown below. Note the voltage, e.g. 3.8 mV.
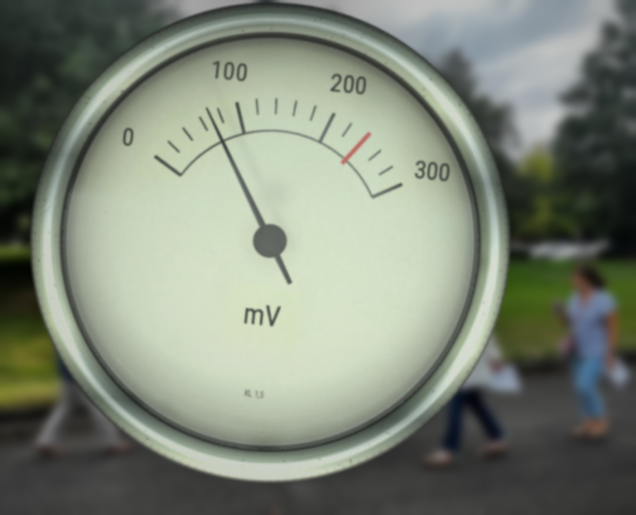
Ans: 70 mV
